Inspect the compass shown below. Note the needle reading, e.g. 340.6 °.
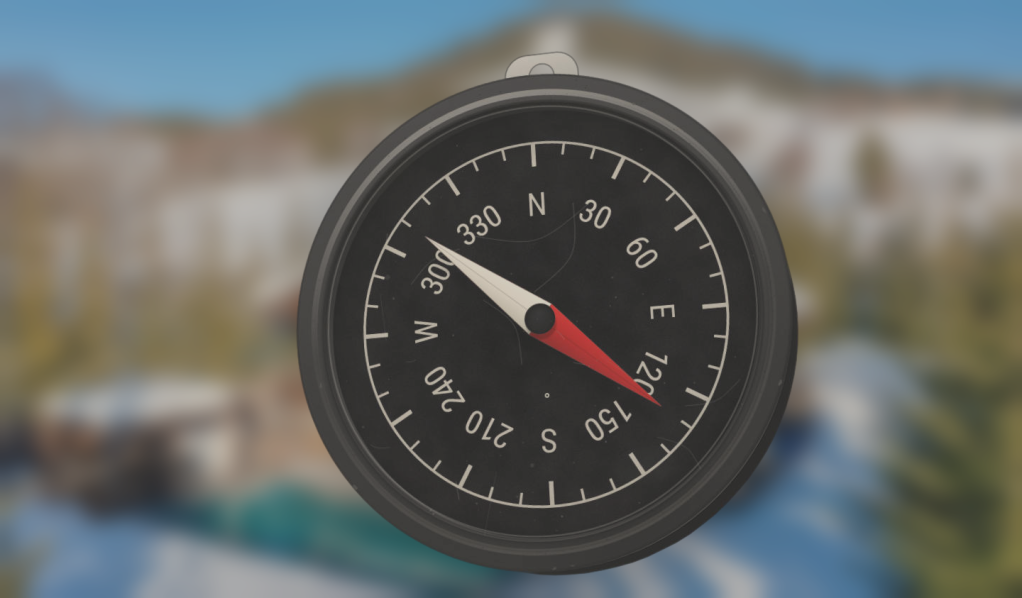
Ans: 130 °
